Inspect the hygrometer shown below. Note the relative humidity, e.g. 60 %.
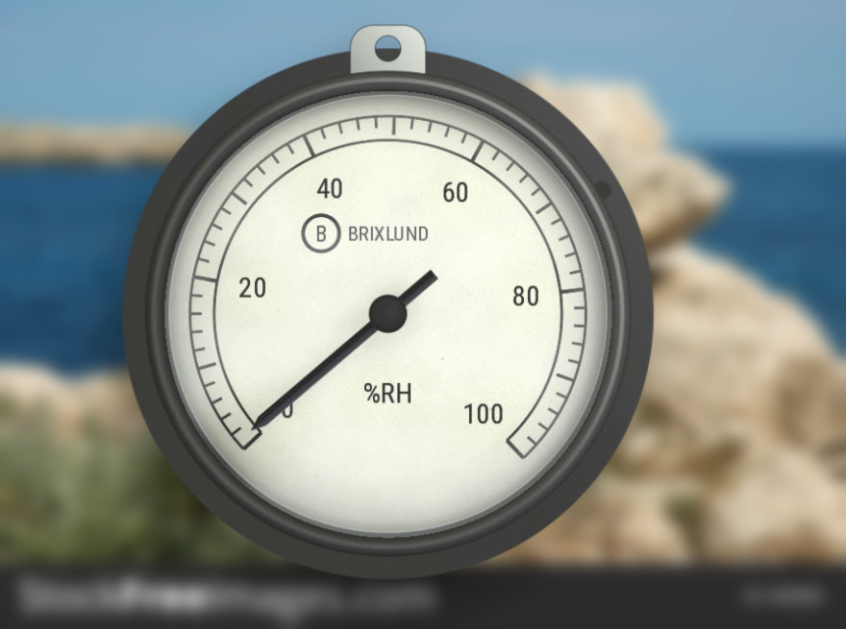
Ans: 1 %
